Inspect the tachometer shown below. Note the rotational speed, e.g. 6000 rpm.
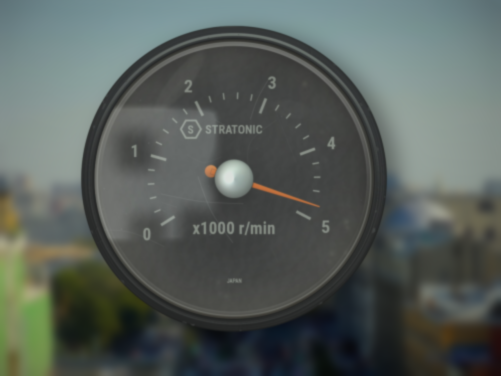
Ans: 4800 rpm
